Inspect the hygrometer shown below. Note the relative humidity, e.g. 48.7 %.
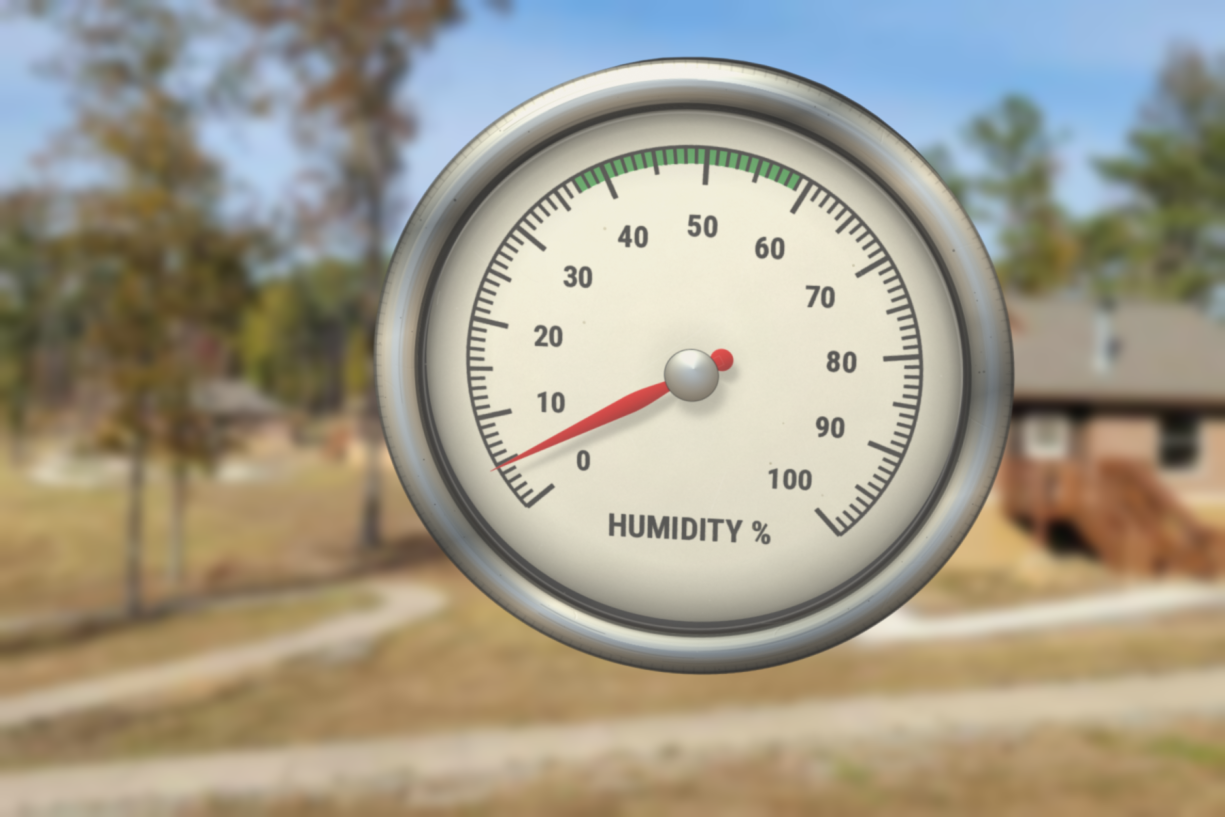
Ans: 5 %
